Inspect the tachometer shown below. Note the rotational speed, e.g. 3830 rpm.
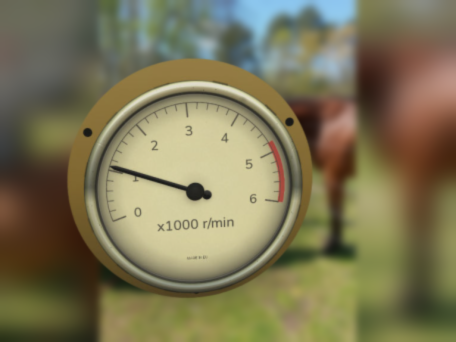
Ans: 1100 rpm
